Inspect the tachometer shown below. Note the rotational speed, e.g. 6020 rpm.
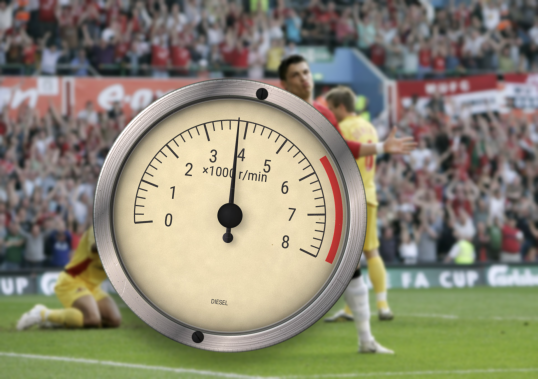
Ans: 3800 rpm
